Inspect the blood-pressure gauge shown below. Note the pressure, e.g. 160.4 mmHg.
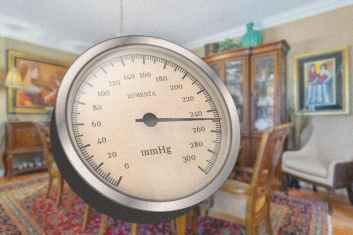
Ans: 250 mmHg
